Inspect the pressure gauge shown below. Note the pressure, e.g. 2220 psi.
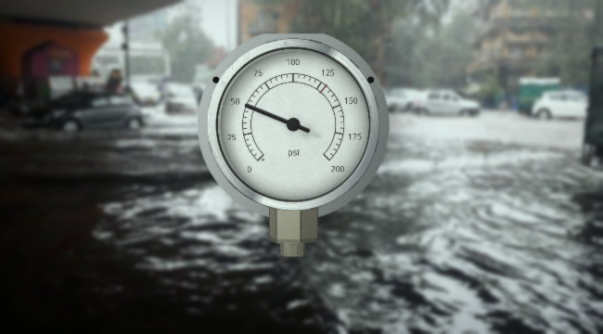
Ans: 50 psi
